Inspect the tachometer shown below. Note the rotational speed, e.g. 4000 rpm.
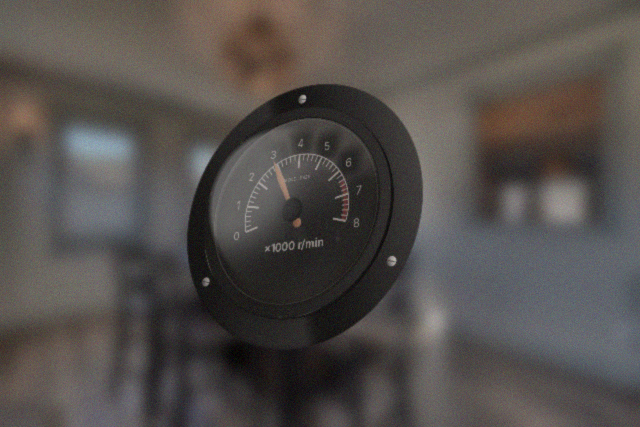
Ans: 3000 rpm
